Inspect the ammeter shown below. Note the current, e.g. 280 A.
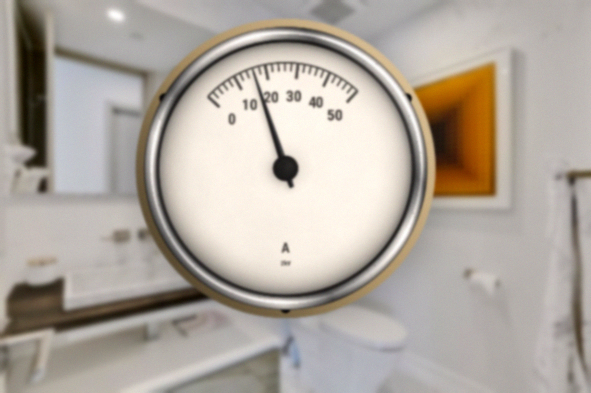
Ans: 16 A
